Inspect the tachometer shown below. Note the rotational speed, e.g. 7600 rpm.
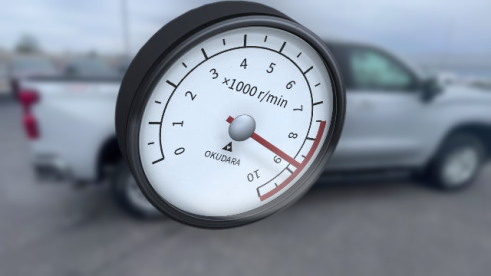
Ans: 8750 rpm
